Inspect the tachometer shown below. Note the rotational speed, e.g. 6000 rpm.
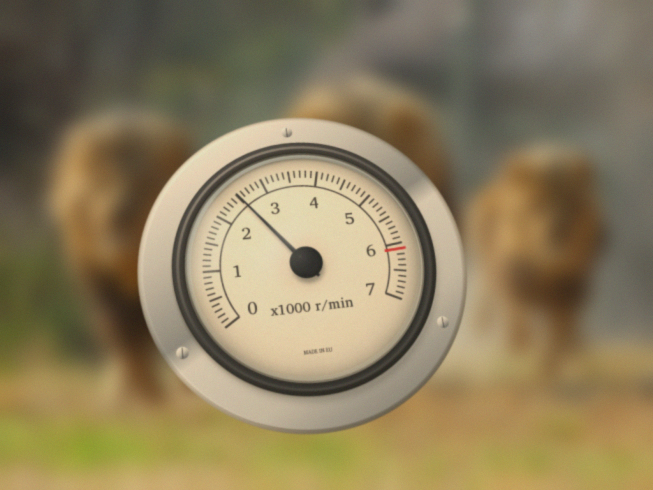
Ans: 2500 rpm
